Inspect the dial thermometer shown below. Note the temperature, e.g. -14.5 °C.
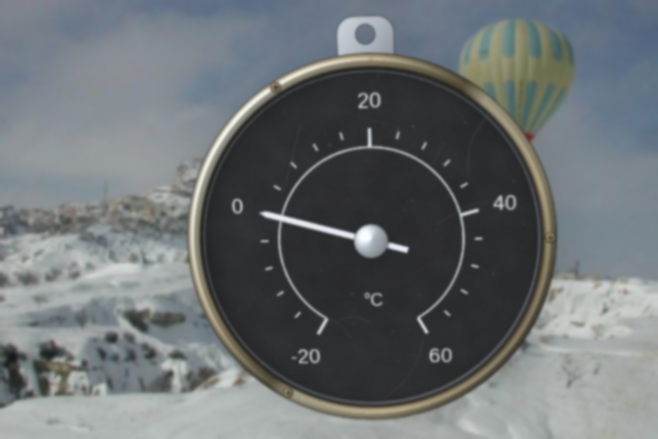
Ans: 0 °C
